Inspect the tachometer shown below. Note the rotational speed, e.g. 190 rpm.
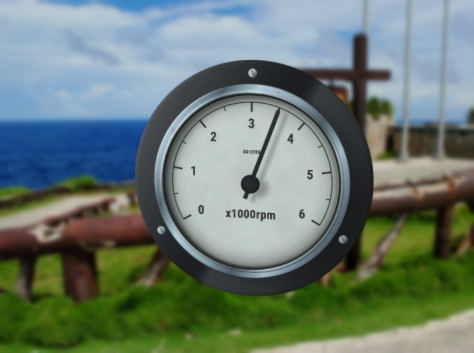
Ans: 3500 rpm
